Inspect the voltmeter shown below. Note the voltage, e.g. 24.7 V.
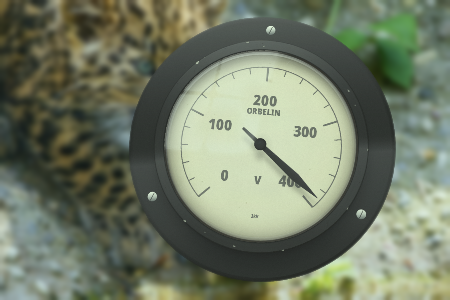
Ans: 390 V
